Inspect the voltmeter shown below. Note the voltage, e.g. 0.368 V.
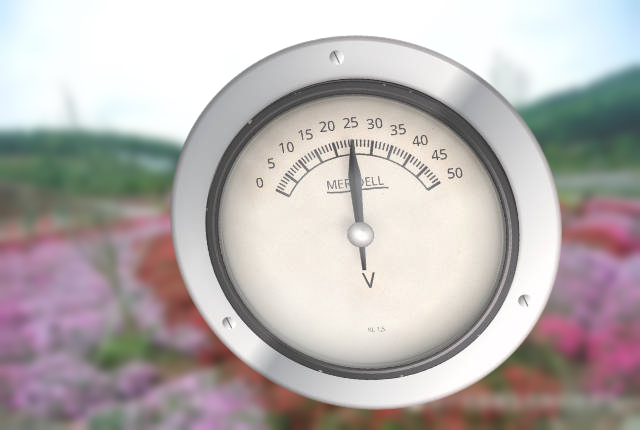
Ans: 25 V
